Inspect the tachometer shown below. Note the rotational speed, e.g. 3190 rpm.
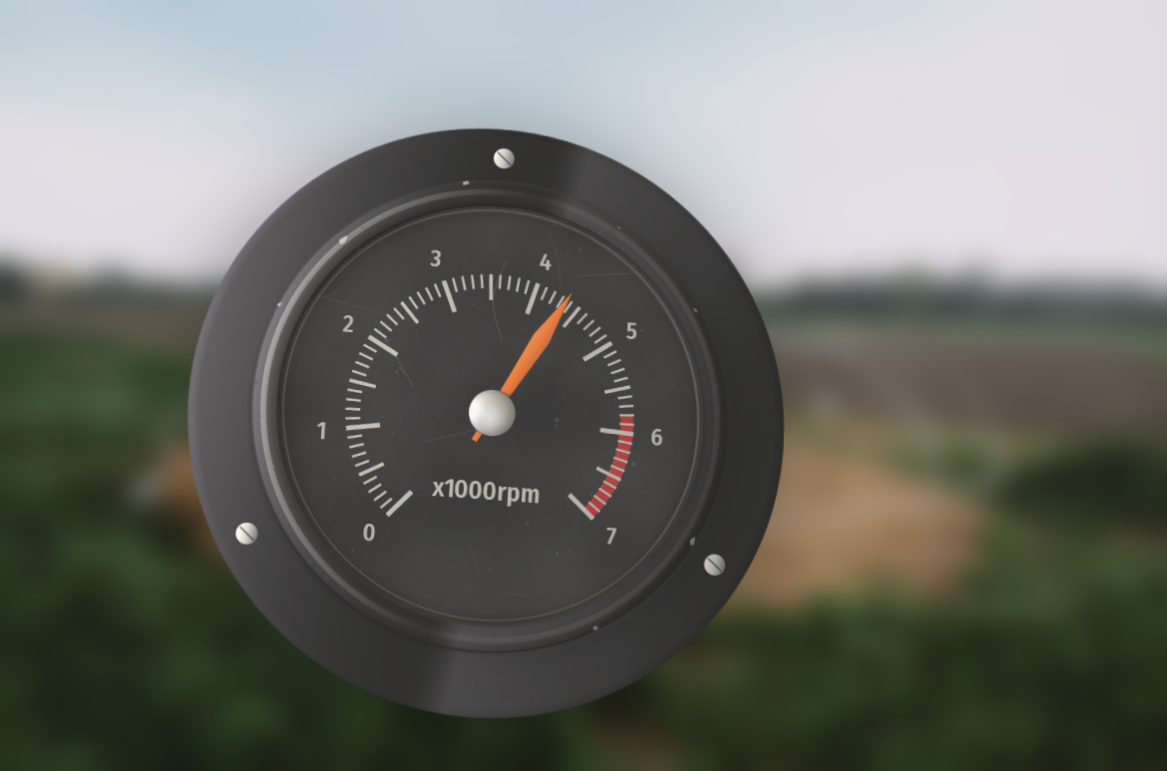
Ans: 4350 rpm
